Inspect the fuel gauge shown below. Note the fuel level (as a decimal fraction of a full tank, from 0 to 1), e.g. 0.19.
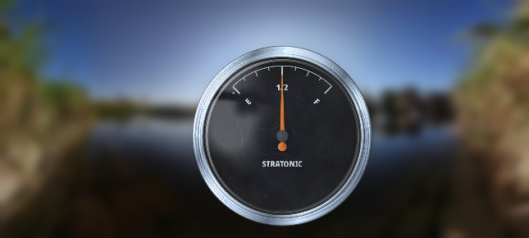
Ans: 0.5
